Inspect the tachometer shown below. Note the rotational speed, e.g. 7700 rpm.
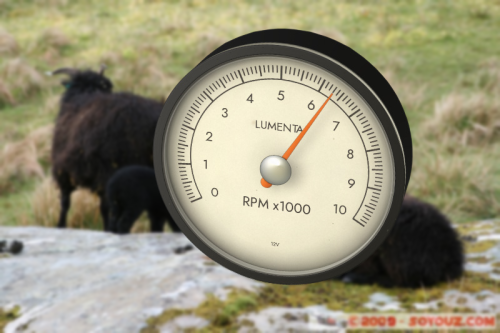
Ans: 6300 rpm
